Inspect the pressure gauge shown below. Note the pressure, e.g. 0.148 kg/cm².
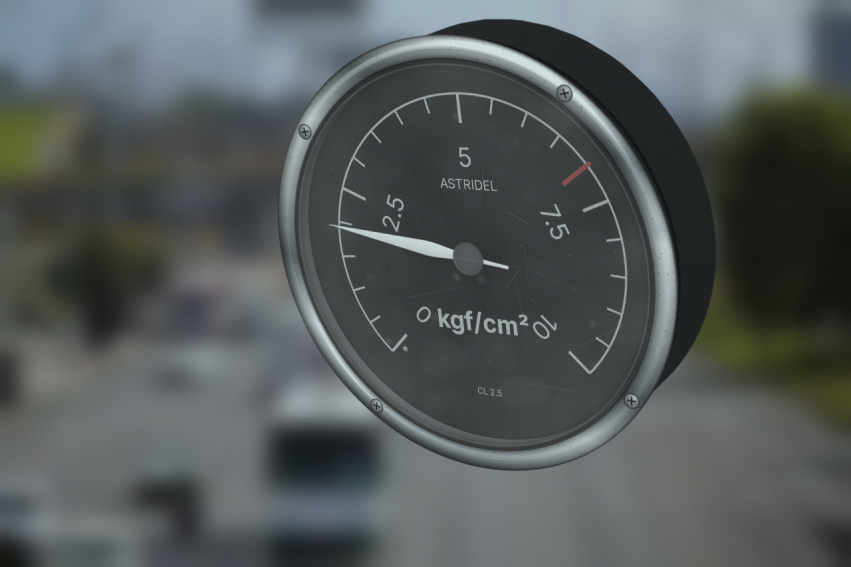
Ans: 2 kg/cm²
